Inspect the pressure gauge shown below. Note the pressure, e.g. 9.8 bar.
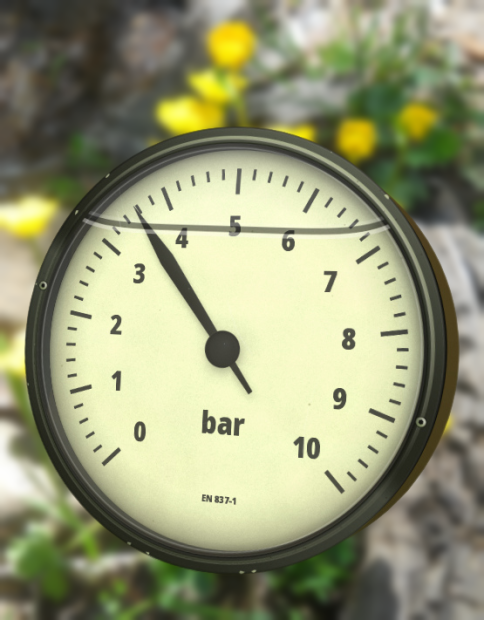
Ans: 3.6 bar
